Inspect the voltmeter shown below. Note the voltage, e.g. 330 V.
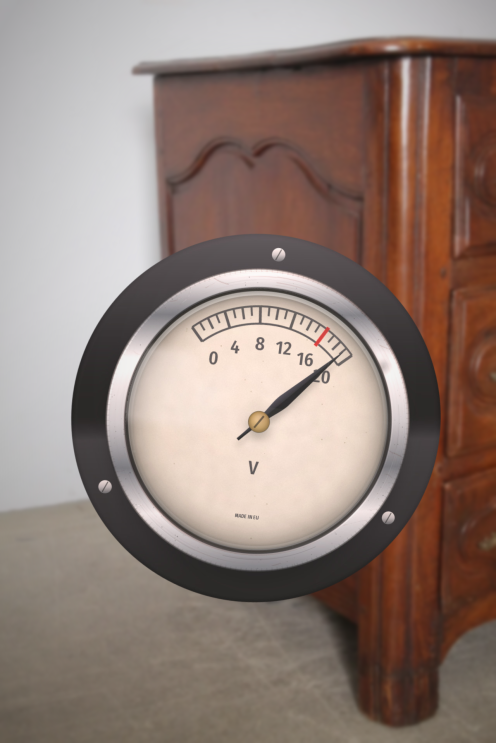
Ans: 19 V
